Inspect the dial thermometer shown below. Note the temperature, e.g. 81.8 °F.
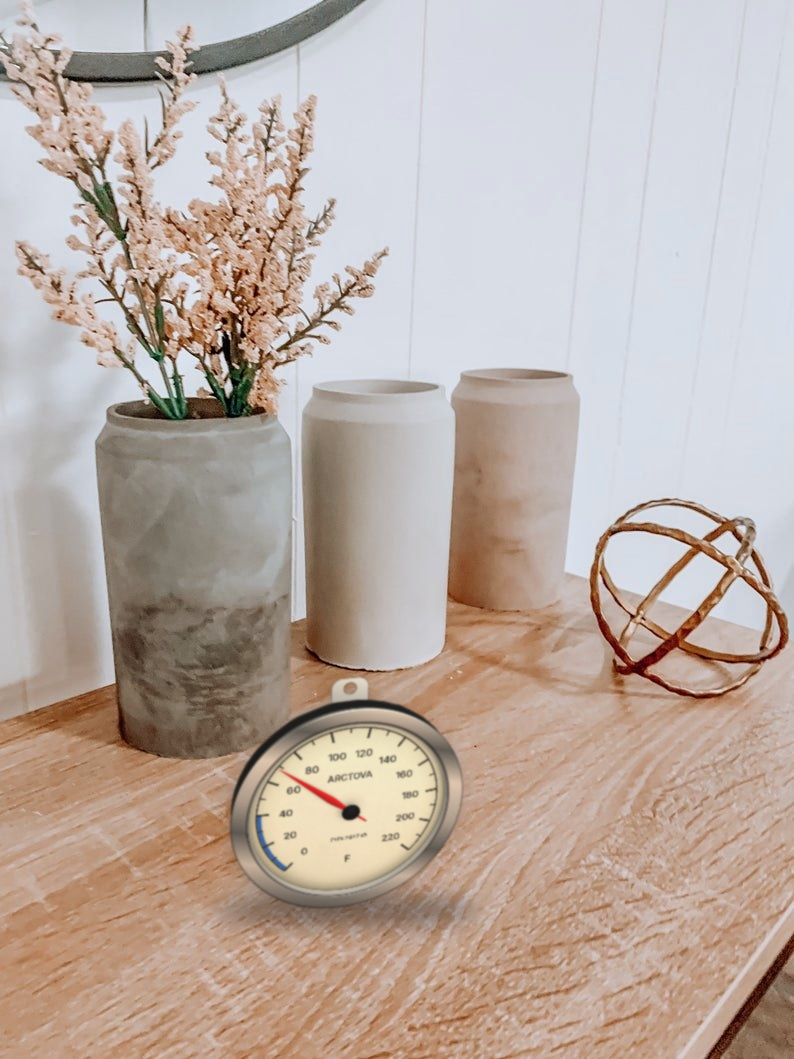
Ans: 70 °F
